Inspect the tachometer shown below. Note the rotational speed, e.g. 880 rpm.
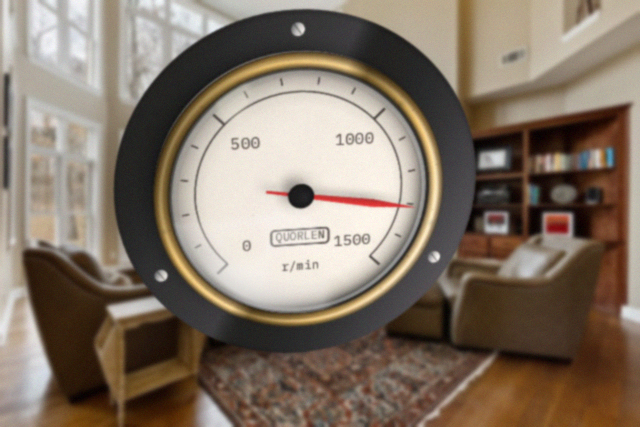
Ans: 1300 rpm
